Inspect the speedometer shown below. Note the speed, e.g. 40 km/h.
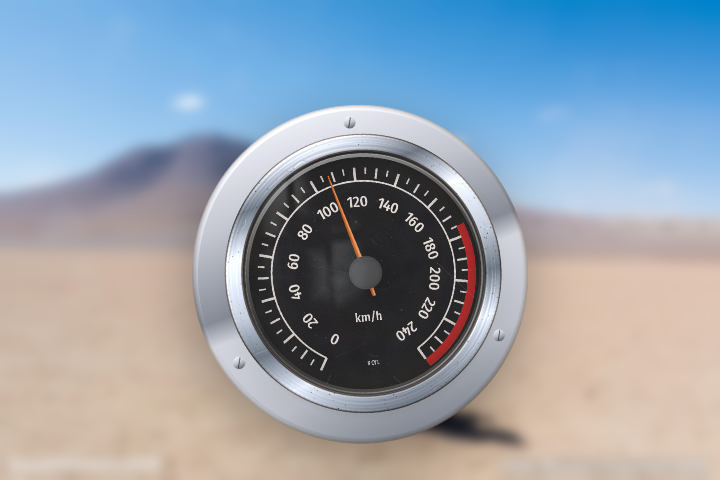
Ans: 107.5 km/h
